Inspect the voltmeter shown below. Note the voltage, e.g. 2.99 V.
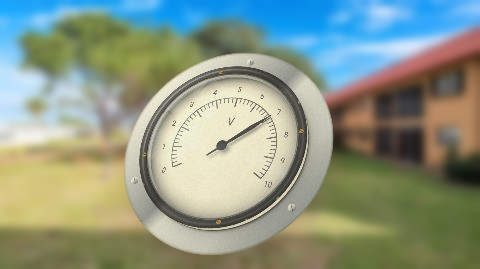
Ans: 7 V
